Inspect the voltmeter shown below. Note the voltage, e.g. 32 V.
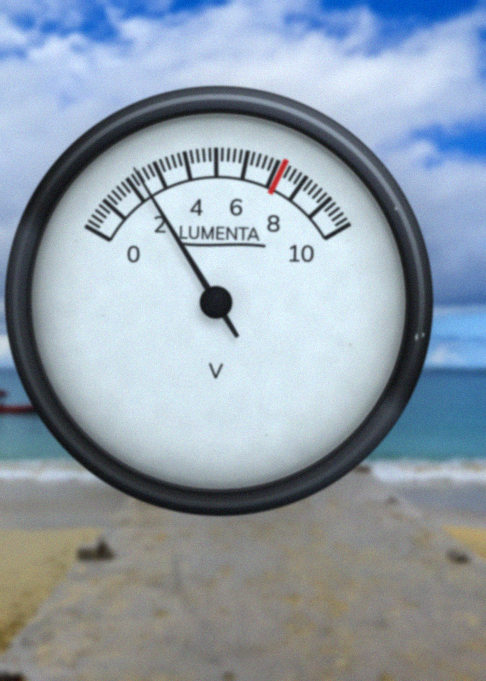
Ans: 2.4 V
